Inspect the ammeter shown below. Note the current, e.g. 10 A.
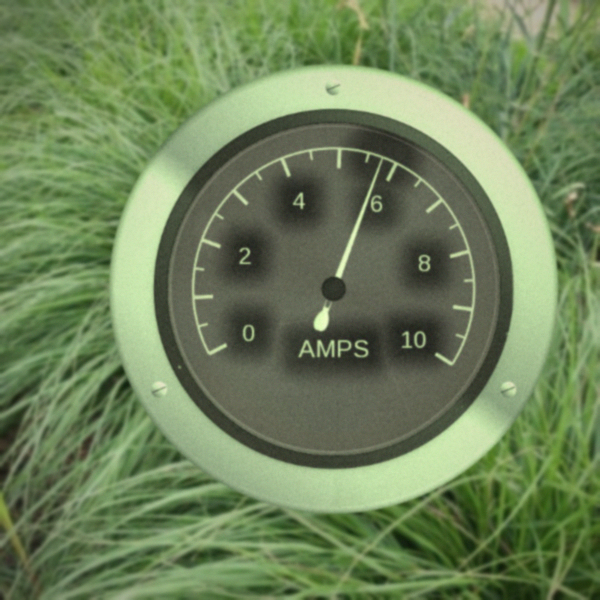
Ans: 5.75 A
